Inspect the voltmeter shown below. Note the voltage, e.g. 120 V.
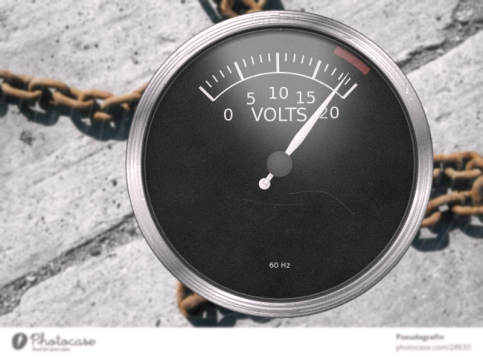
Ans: 18.5 V
